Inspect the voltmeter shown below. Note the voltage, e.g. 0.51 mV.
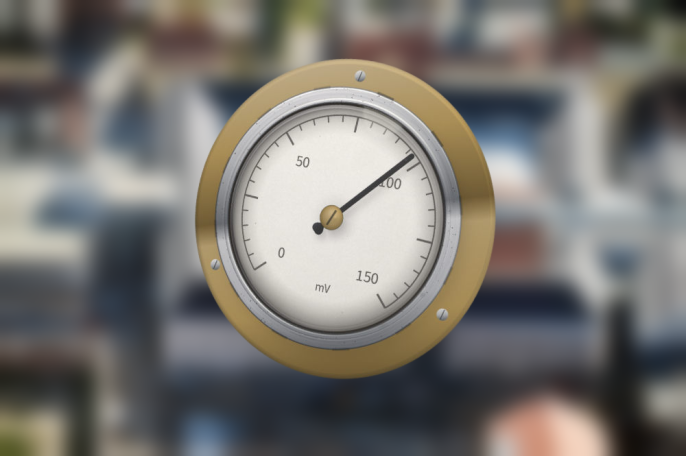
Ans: 97.5 mV
